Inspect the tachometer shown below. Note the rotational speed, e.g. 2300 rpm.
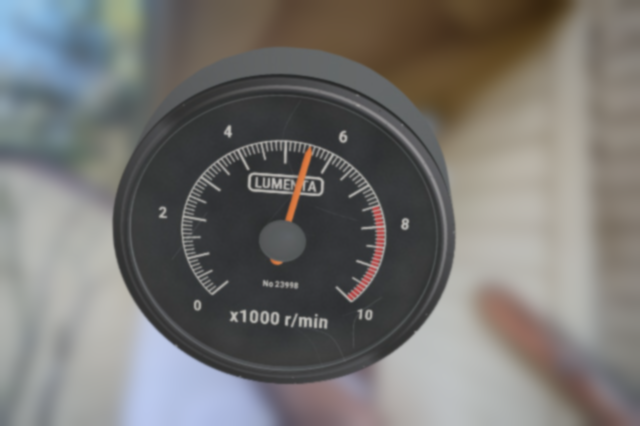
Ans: 5500 rpm
